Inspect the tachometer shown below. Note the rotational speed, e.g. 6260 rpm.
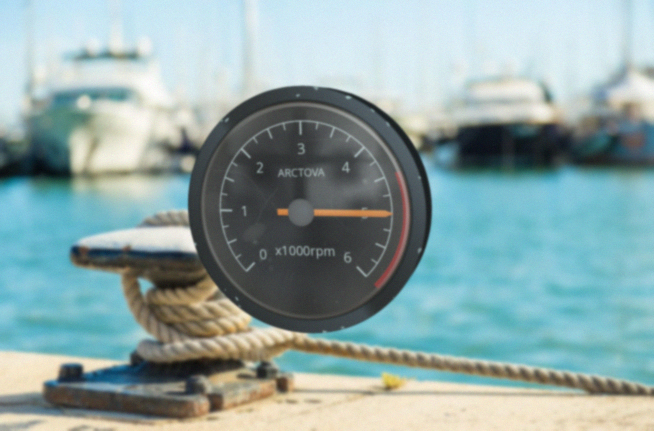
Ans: 5000 rpm
